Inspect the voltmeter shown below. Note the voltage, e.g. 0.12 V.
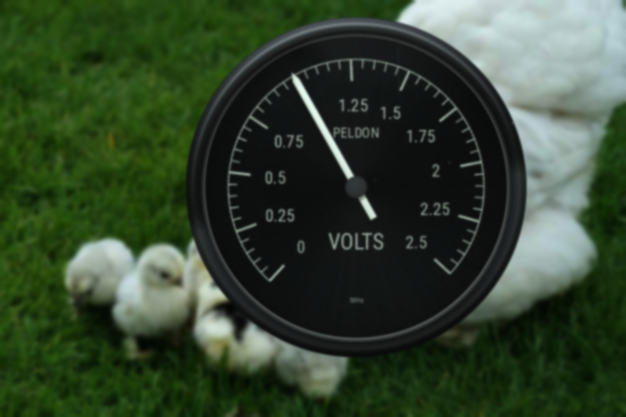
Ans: 1 V
